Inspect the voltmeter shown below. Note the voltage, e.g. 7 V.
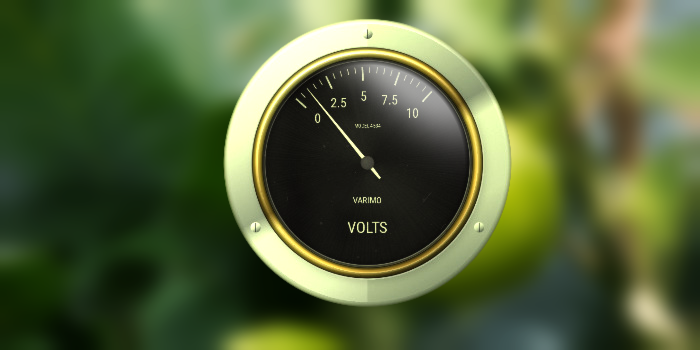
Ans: 1 V
